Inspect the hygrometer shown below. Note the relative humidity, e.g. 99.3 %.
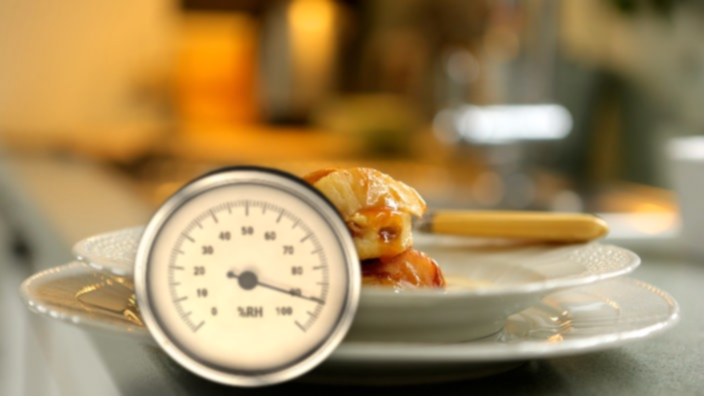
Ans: 90 %
